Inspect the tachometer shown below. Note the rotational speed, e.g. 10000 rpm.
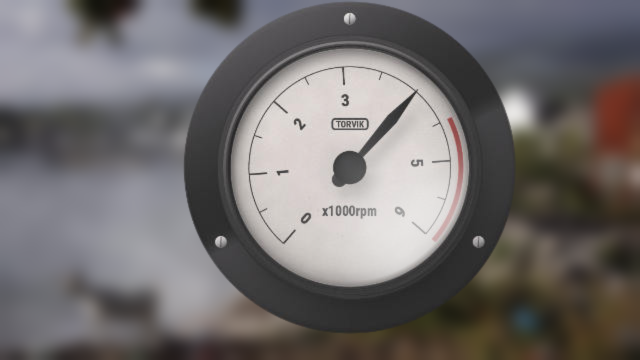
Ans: 4000 rpm
